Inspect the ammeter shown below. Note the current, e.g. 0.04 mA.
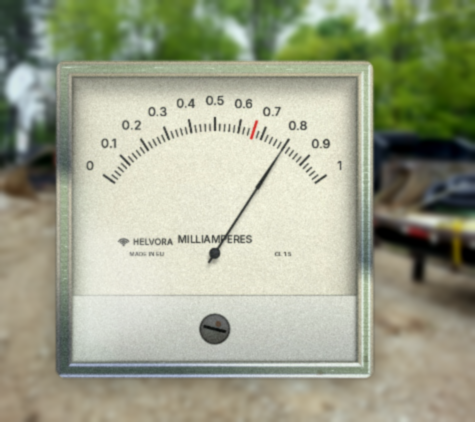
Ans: 0.8 mA
